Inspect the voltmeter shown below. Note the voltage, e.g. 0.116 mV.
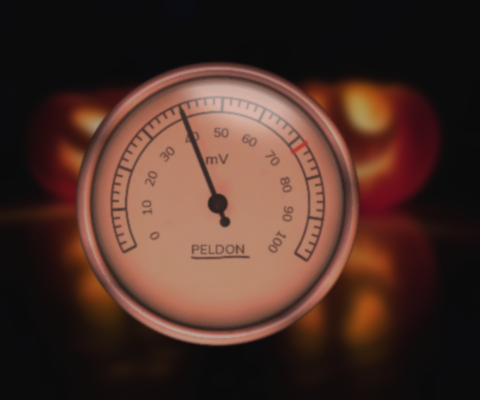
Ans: 40 mV
